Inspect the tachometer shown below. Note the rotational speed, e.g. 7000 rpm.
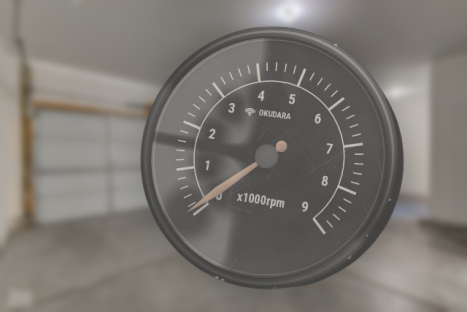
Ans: 100 rpm
